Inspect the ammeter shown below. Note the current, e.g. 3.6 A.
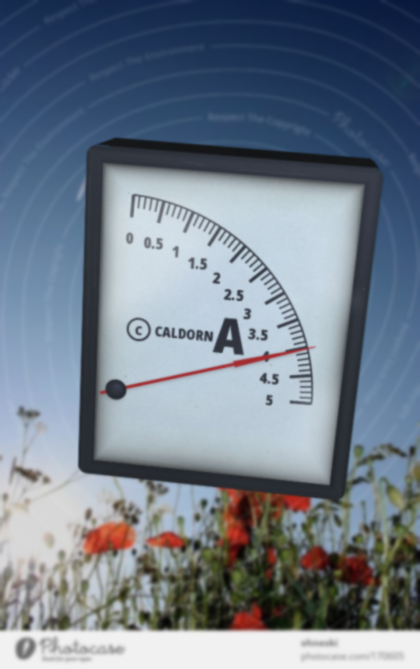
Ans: 4 A
